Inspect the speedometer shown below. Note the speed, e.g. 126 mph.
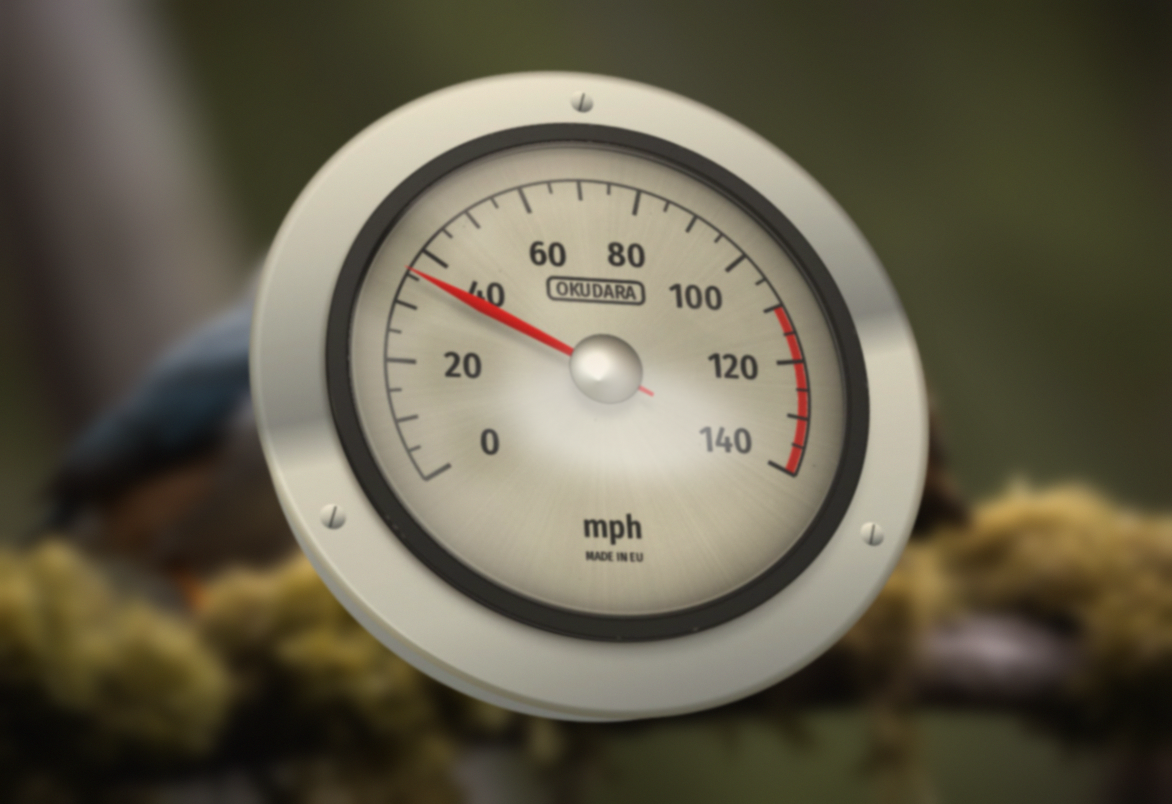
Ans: 35 mph
